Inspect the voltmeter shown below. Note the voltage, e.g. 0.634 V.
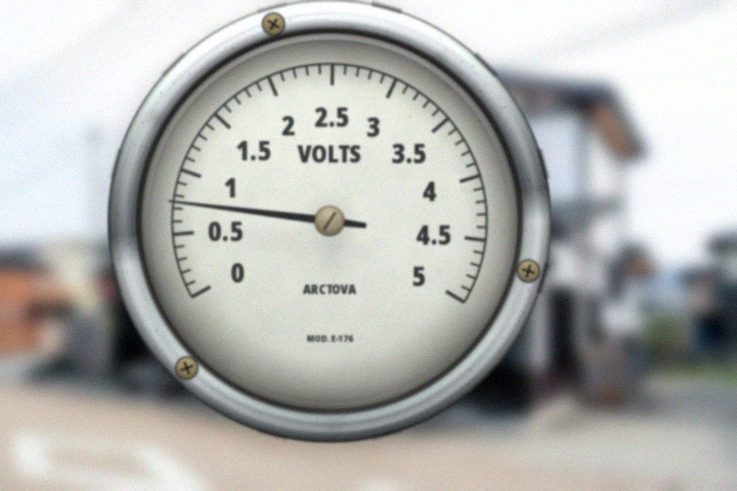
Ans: 0.75 V
